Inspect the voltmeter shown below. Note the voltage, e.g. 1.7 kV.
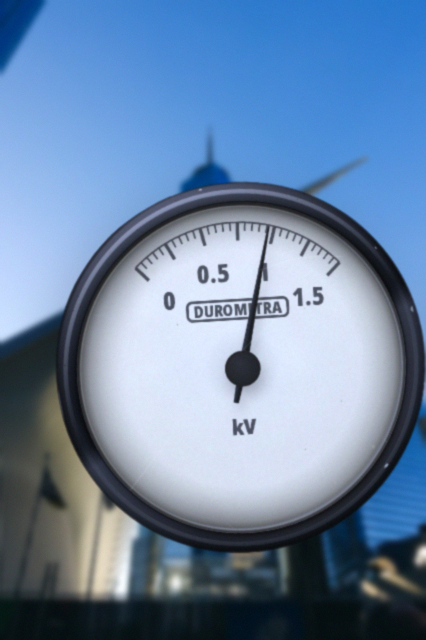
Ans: 0.95 kV
